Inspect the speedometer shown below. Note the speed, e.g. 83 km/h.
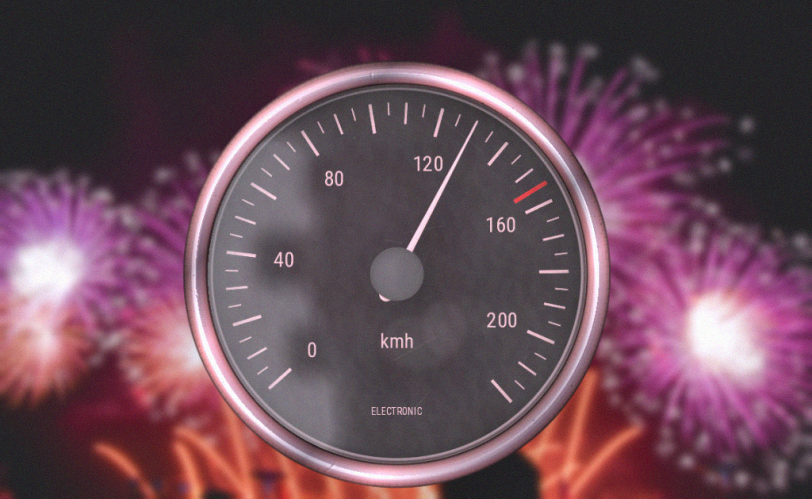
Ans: 130 km/h
